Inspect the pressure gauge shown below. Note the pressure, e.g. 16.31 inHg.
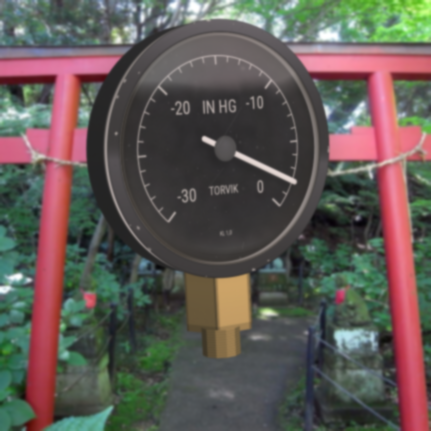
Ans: -2 inHg
